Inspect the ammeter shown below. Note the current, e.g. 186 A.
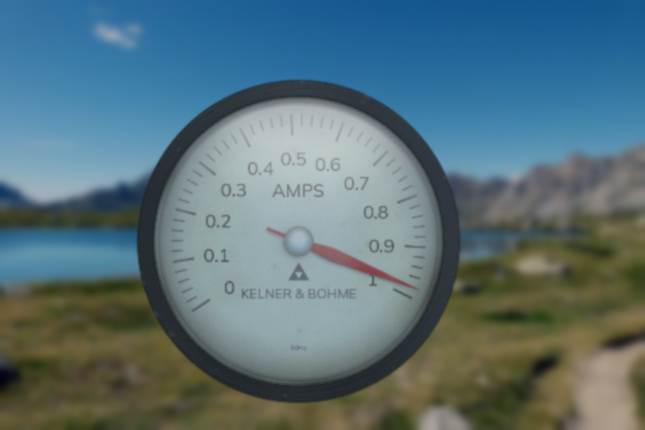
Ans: 0.98 A
